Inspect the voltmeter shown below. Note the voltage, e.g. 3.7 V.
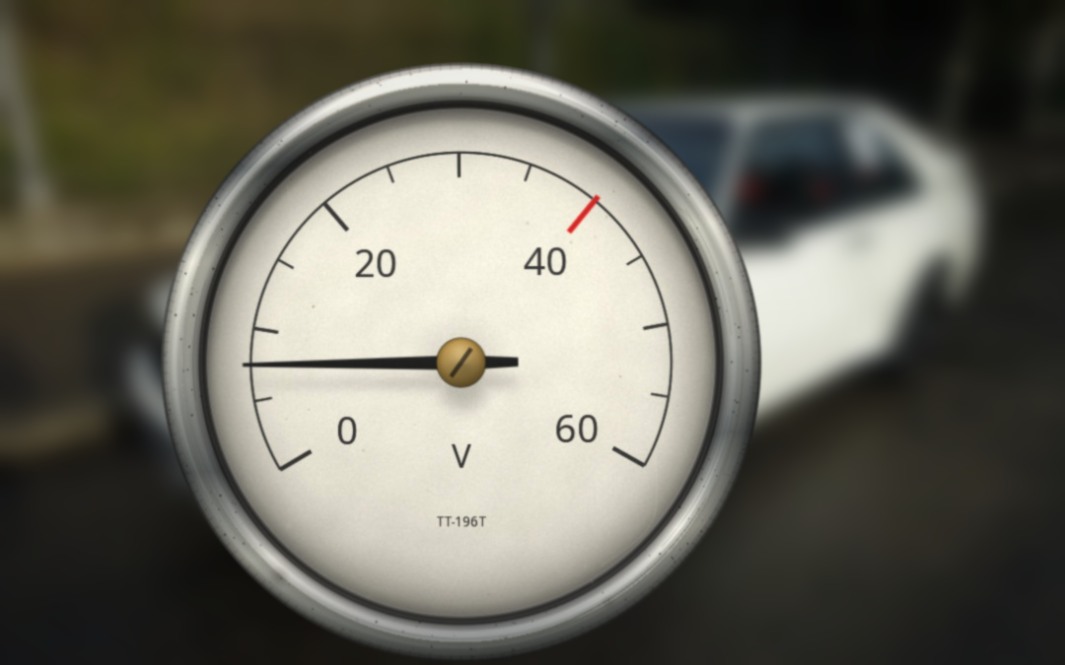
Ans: 7.5 V
